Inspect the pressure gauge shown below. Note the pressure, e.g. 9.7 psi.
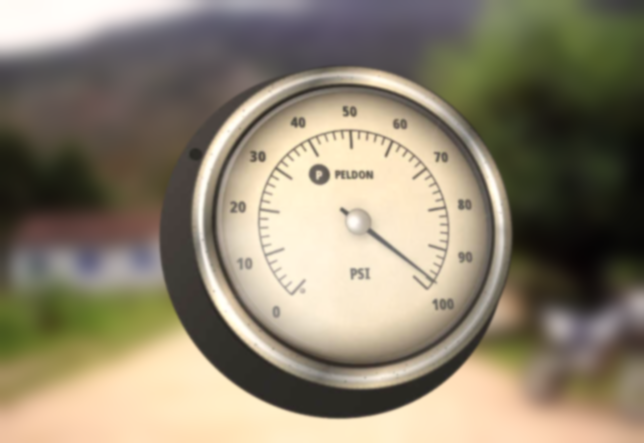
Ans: 98 psi
